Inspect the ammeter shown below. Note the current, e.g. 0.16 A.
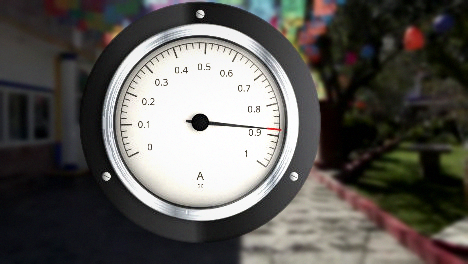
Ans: 0.88 A
